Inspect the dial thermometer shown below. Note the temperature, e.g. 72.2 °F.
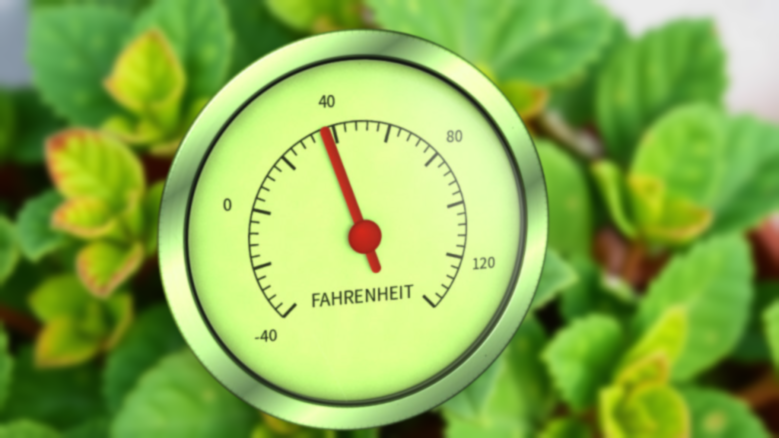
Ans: 36 °F
